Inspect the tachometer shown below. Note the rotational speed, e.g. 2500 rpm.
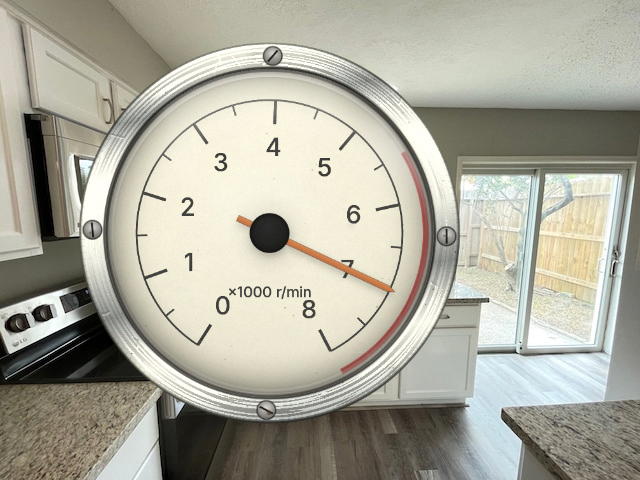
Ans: 7000 rpm
